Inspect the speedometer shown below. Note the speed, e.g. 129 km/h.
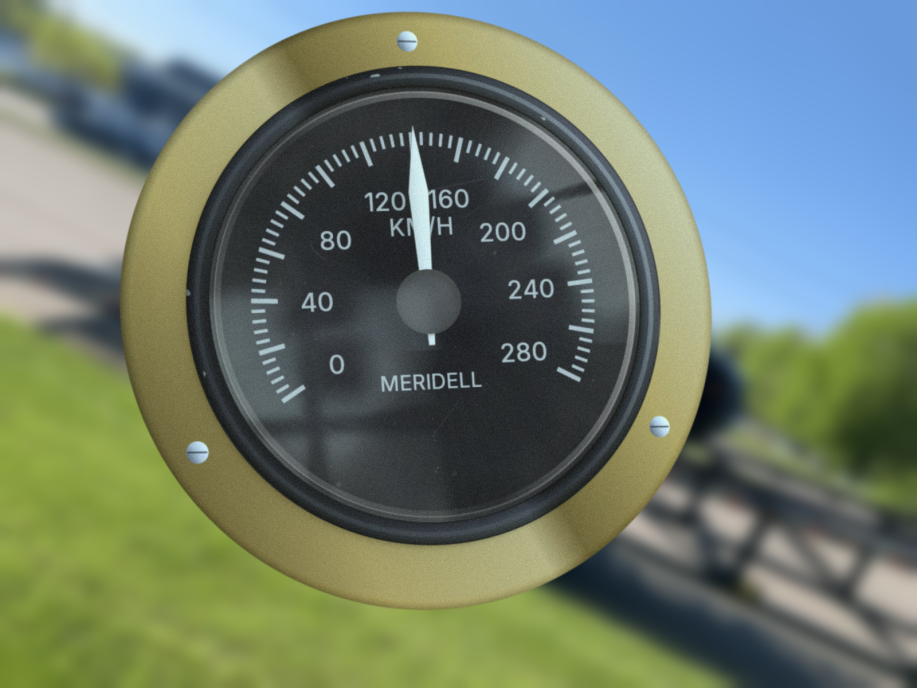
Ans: 140 km/h
